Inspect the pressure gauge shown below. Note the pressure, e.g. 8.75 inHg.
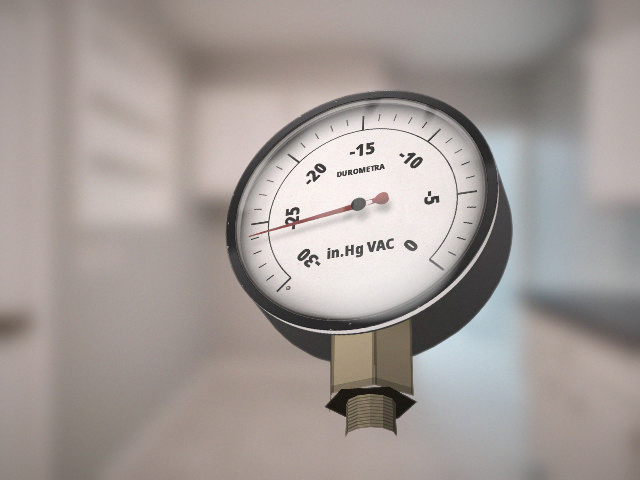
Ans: -26 inHg
